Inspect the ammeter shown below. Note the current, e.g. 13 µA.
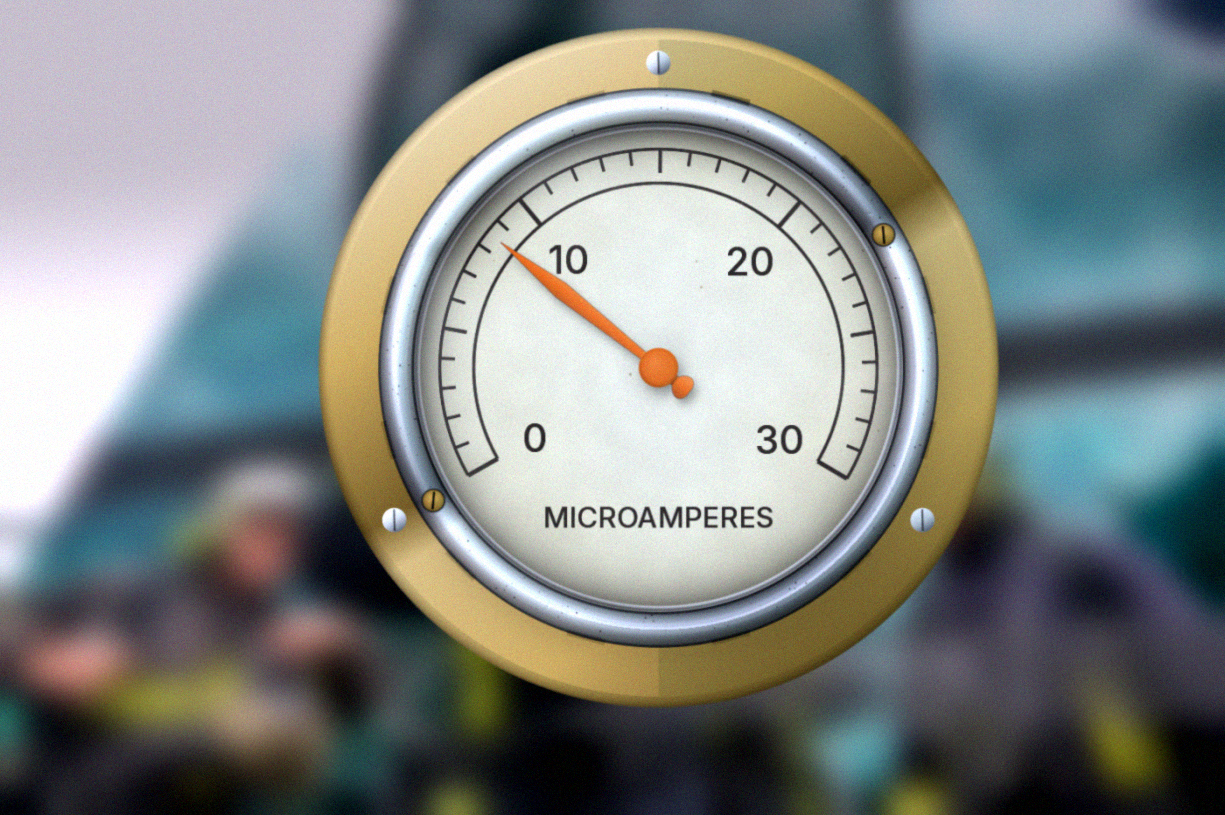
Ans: 8.5 µA
